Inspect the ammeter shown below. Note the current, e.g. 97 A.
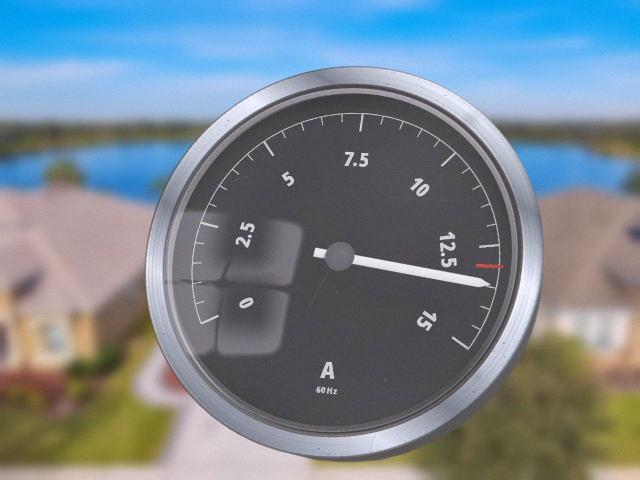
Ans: 13.5 A
